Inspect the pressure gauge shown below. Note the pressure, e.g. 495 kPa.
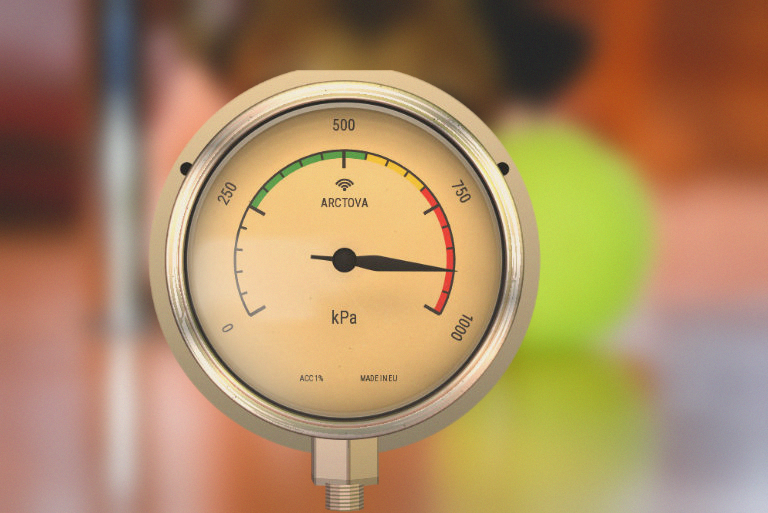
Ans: 900 kPa
